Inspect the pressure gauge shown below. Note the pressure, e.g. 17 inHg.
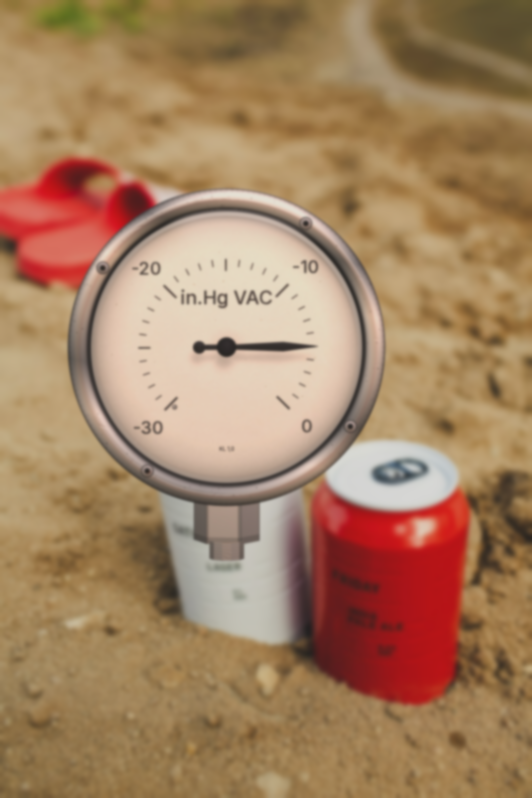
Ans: -5 inHg
